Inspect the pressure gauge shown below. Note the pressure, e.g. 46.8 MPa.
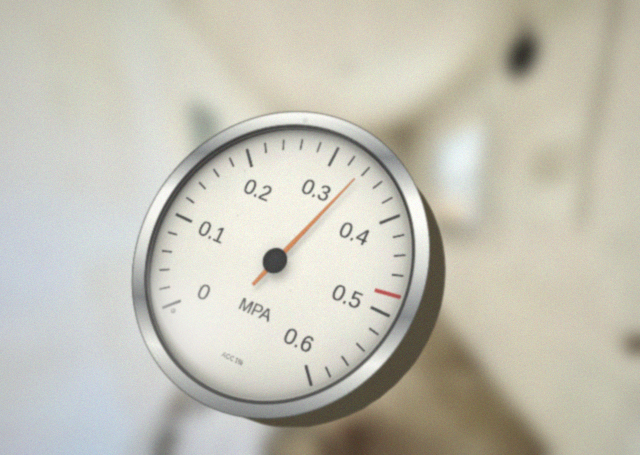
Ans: 0.34 MPa
